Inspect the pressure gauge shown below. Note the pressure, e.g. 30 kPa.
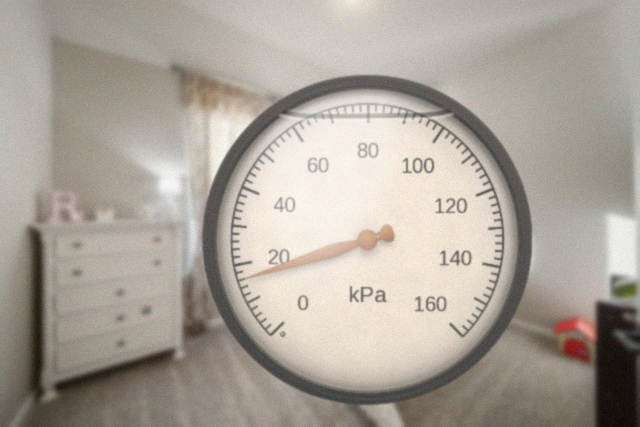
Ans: 16 kPa
